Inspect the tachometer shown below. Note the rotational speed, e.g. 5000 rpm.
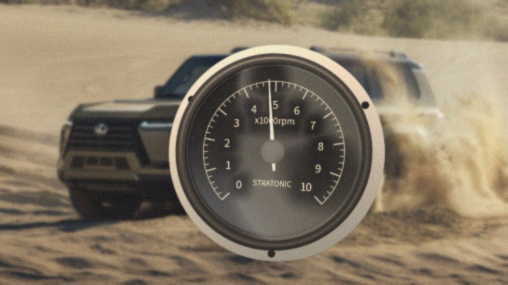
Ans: 4800 rpm
